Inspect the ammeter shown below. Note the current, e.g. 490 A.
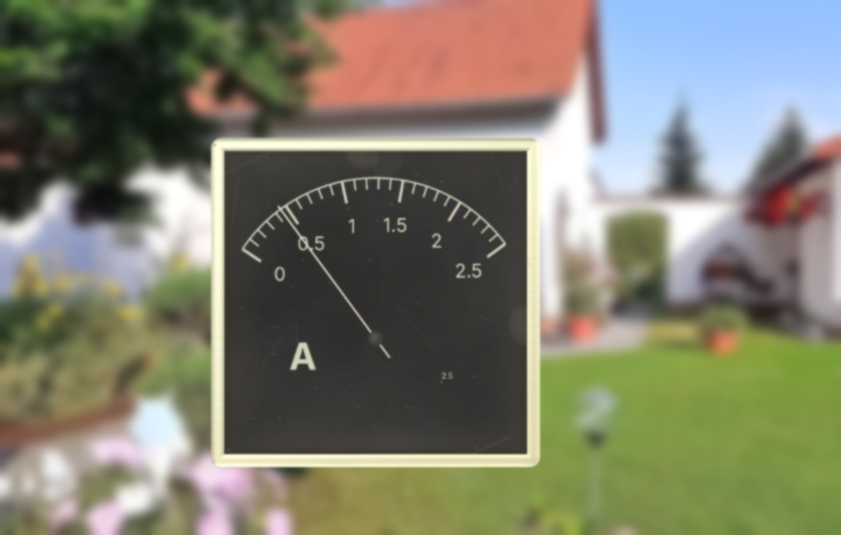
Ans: 0.45 A
